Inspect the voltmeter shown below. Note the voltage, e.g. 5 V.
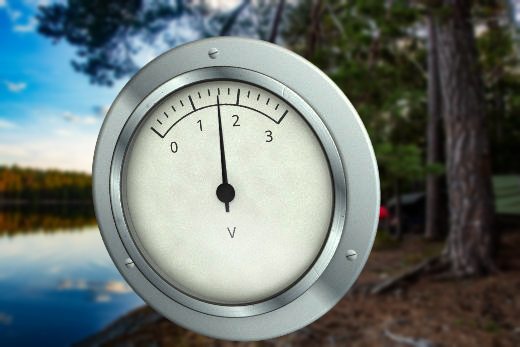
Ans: 1.6 V
